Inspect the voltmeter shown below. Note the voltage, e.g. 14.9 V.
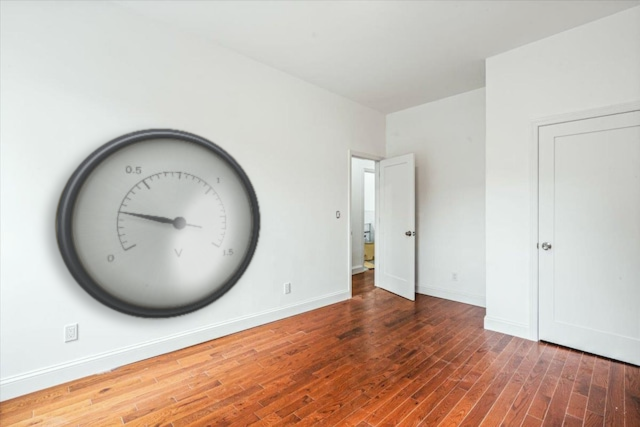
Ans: 0.25 V
